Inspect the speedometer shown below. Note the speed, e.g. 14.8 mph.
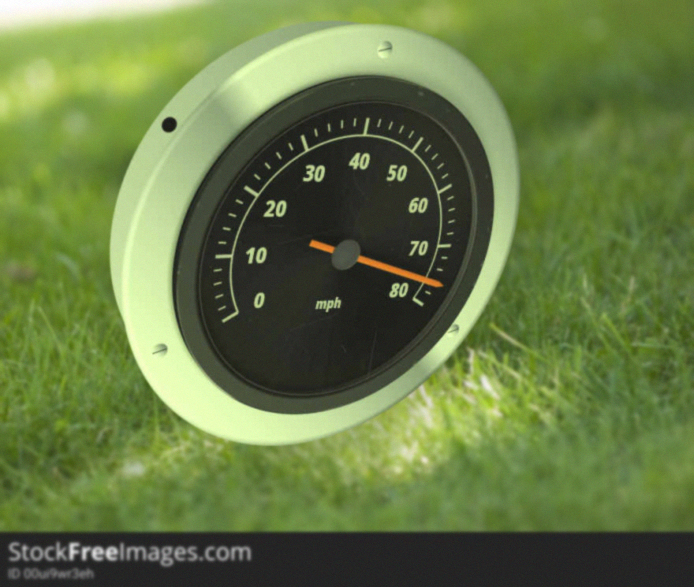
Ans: 76 mph
